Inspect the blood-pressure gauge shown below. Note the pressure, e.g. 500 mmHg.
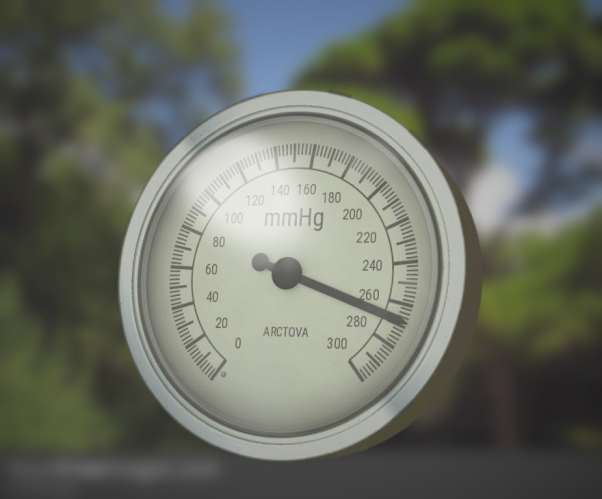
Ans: 268 mmHg
